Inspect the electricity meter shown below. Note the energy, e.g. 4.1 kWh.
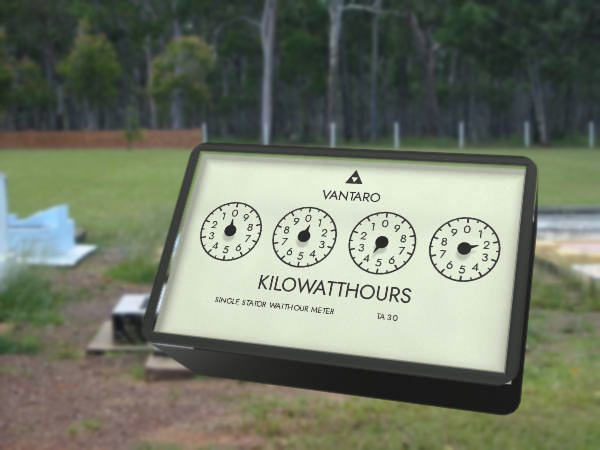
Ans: 42 kWh
